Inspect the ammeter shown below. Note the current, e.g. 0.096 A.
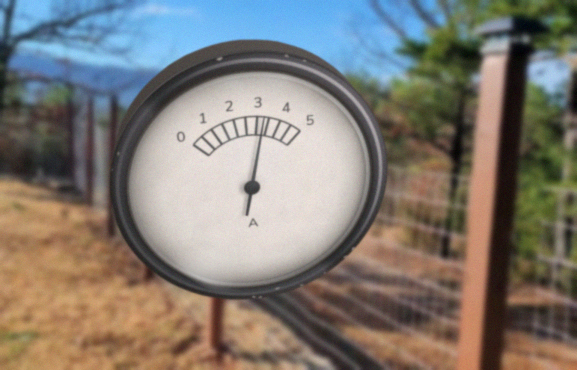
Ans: 3.25 A
